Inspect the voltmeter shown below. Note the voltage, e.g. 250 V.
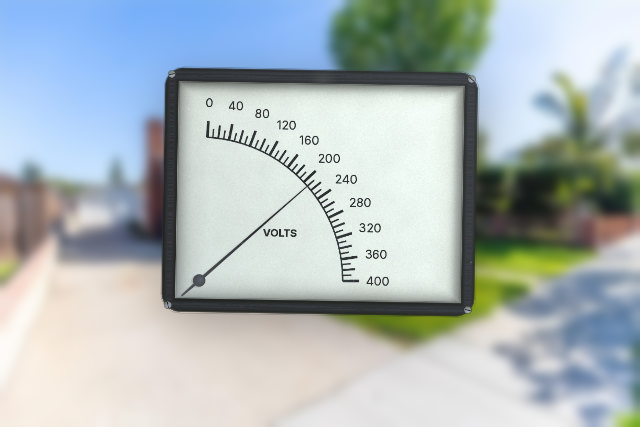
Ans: 210 V
